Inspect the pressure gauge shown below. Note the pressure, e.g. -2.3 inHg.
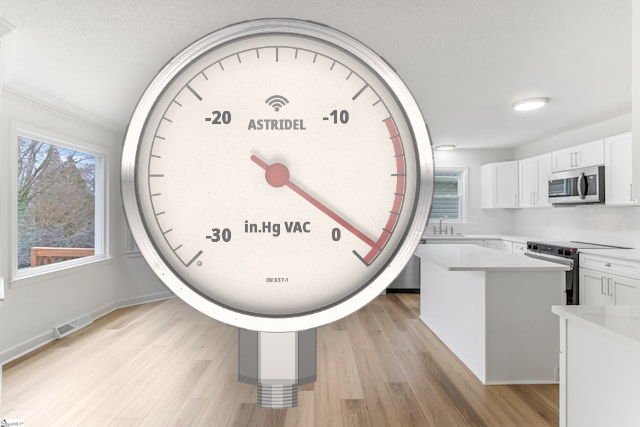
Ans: -1 inHg
